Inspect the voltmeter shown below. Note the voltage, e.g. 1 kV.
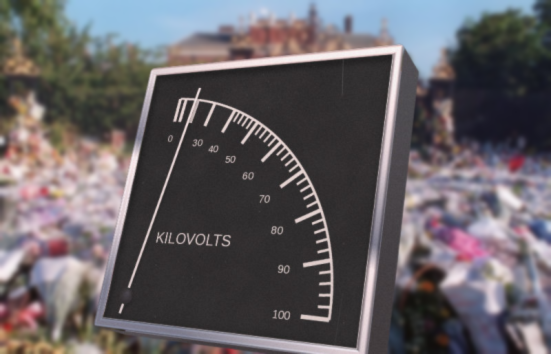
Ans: 20 kV
